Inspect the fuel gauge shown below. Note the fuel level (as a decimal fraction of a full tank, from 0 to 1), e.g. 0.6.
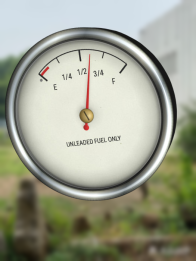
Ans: 0.625
